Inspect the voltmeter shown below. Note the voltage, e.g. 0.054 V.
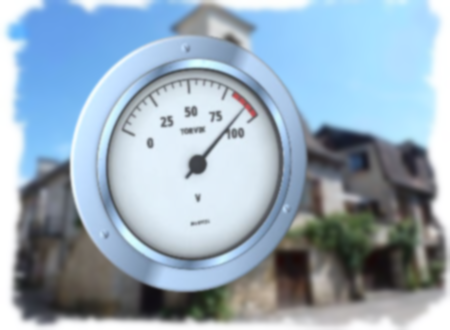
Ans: 90 V
